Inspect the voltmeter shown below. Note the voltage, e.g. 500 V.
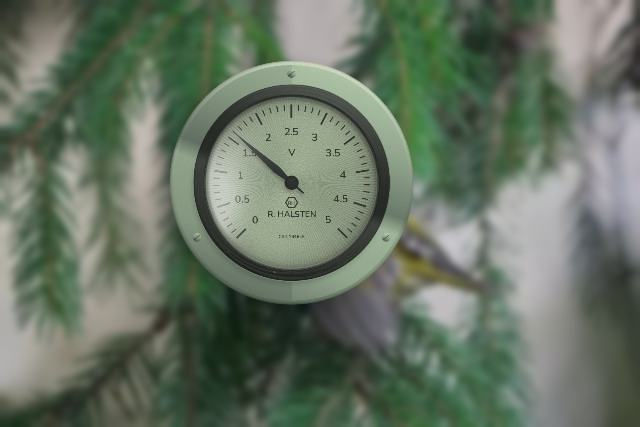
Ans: 1.6 V
